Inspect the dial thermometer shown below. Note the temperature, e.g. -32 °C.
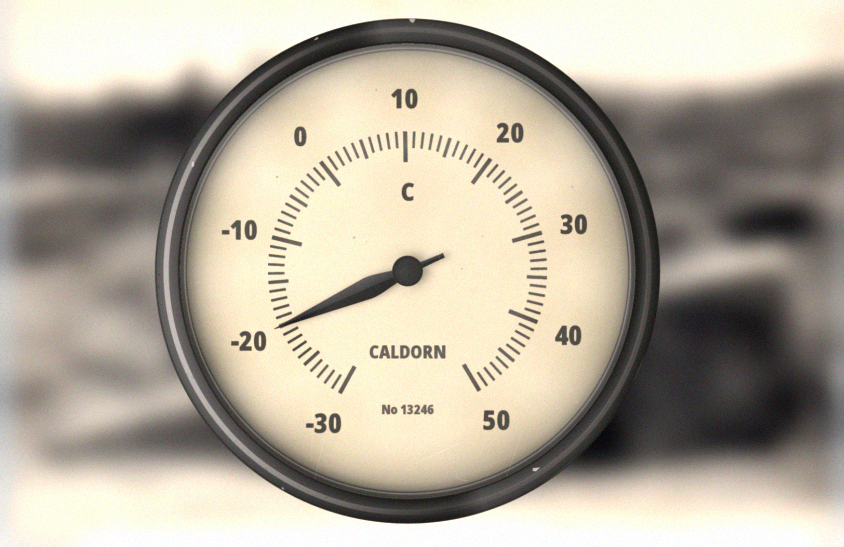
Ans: -20 °C
